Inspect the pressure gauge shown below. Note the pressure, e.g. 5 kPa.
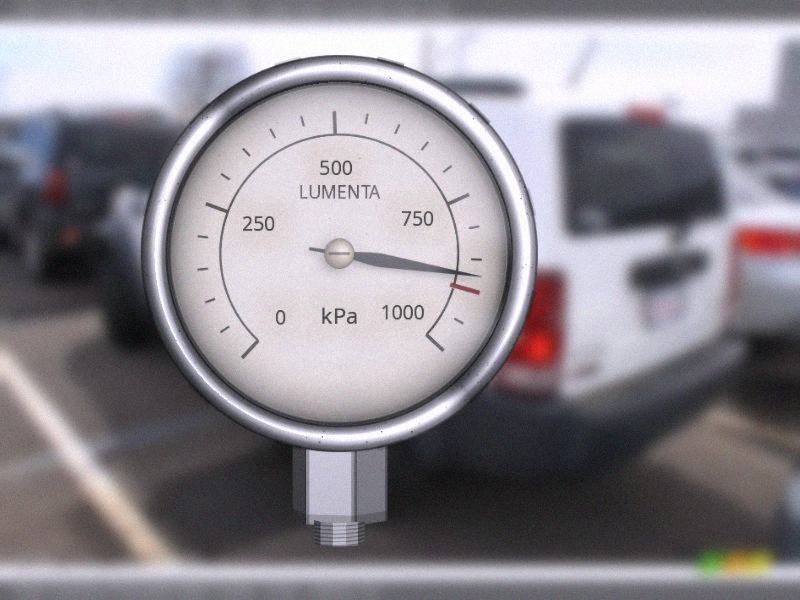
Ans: 875 kPa
